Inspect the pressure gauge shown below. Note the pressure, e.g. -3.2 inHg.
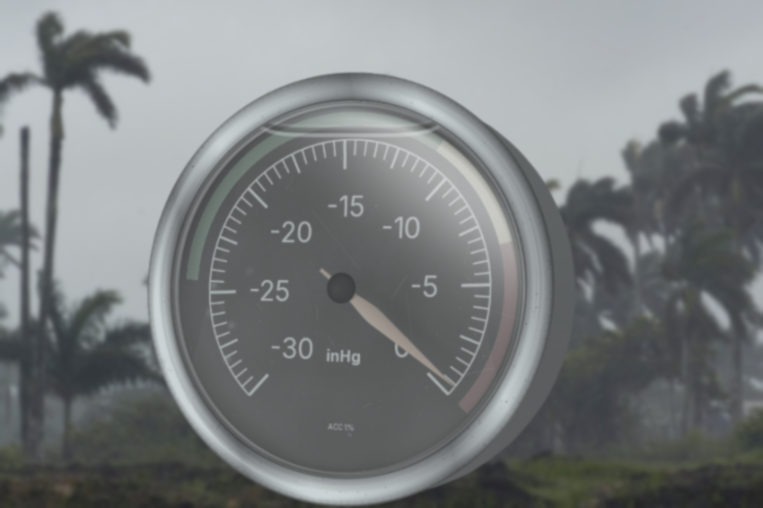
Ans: -0.5 inHg
